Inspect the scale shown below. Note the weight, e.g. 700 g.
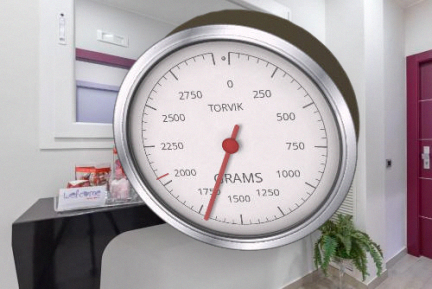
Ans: 1700 g
